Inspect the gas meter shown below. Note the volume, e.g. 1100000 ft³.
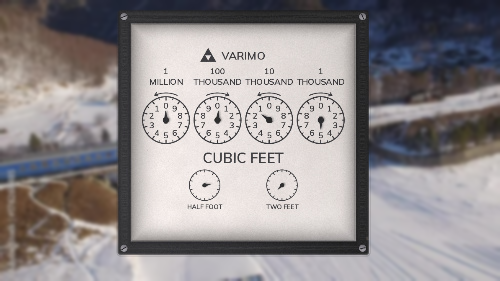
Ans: 1500 ft³
